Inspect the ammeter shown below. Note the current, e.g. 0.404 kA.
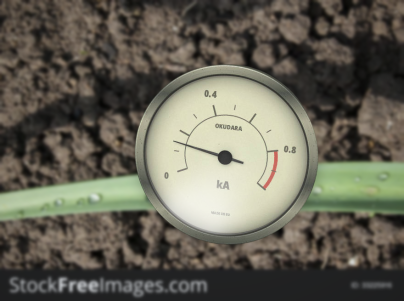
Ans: 0.15 kA
